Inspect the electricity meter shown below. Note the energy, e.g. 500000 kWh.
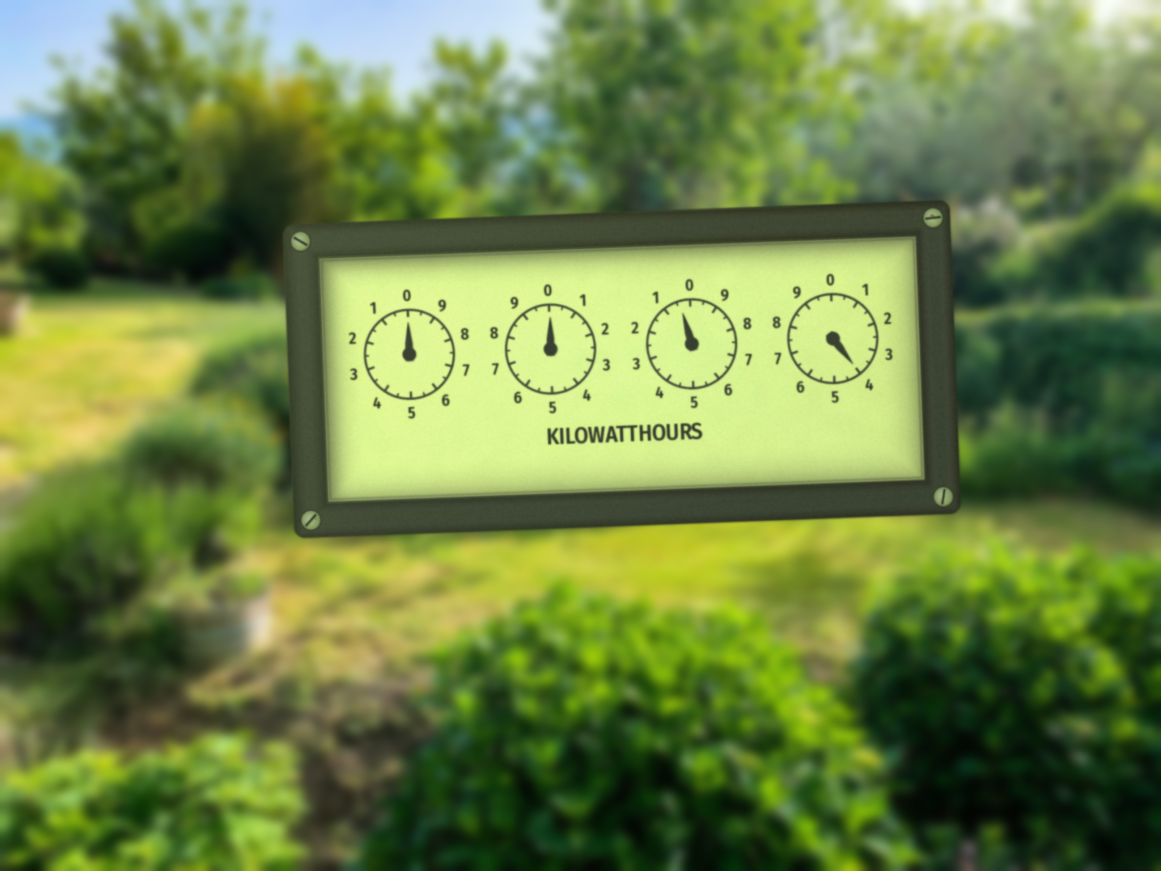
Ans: 4 kWh
